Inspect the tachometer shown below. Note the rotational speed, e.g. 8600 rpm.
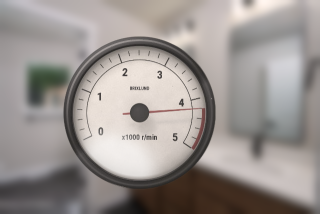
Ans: 4200 rpm
